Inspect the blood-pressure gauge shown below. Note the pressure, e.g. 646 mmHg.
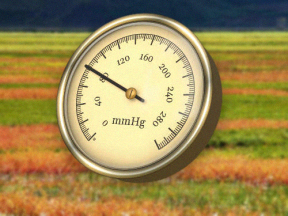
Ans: 80 mmHg
